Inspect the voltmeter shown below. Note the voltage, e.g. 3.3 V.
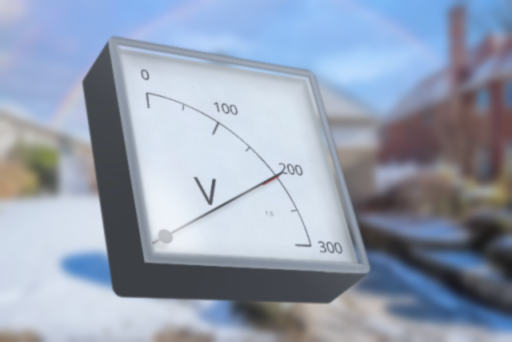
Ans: 200 V
